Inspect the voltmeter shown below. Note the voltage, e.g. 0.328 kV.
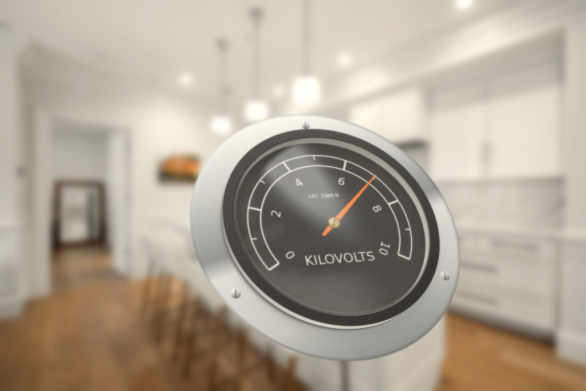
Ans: 7 kV
